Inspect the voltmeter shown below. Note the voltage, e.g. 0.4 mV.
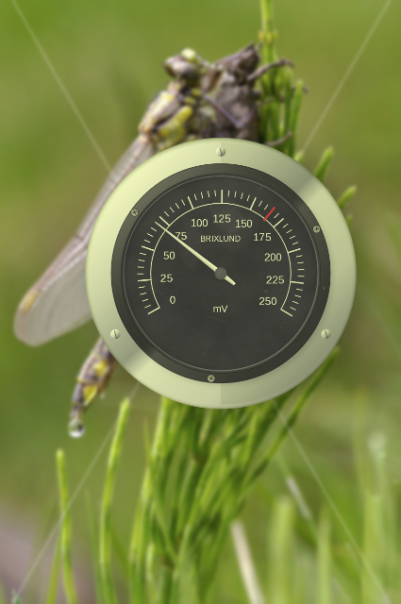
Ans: 70 mV
